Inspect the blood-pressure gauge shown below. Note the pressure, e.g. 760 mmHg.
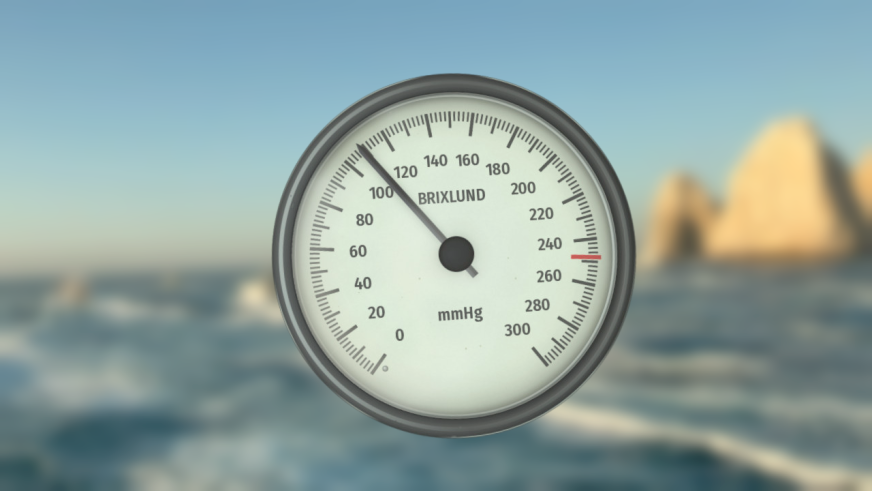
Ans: 108 mmHg
